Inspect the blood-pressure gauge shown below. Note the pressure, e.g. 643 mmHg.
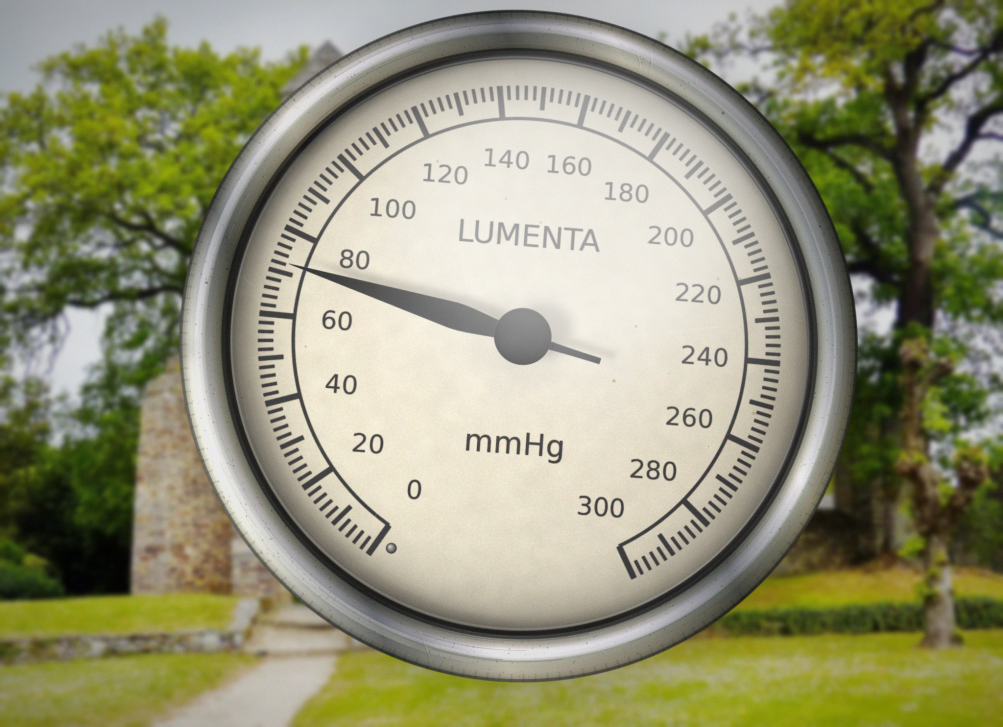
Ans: 72 mmHg
